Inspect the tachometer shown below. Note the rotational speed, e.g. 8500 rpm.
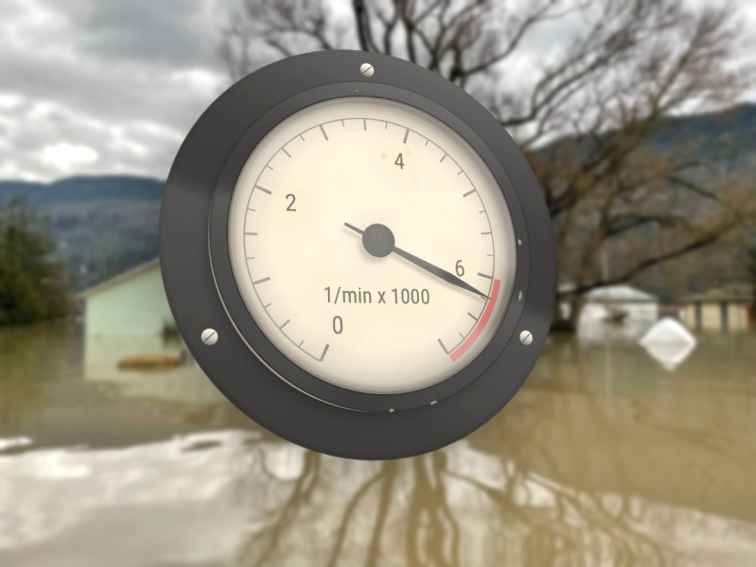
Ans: 6250 rpm
